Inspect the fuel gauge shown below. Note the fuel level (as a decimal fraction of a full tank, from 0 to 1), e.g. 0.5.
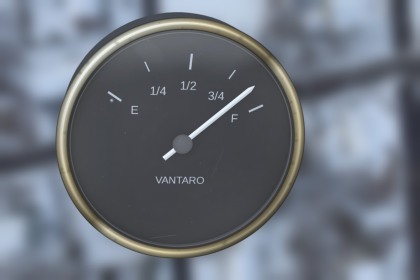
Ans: 0.875
